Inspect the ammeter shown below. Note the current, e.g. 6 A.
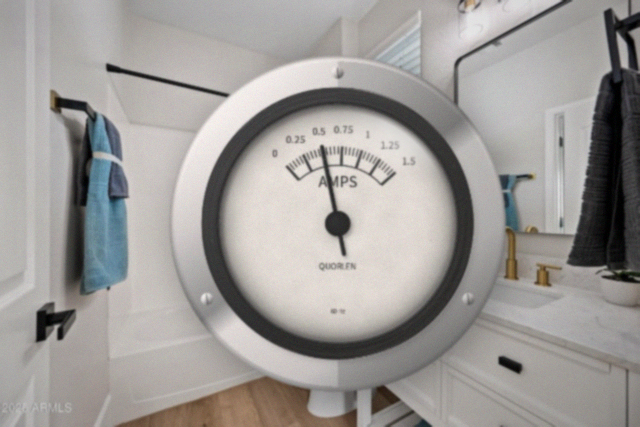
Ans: 0.5 A
